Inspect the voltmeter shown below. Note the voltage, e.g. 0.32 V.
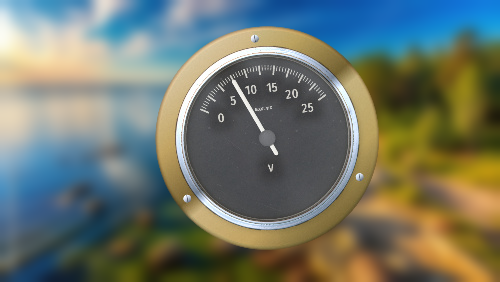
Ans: 7.5 V
